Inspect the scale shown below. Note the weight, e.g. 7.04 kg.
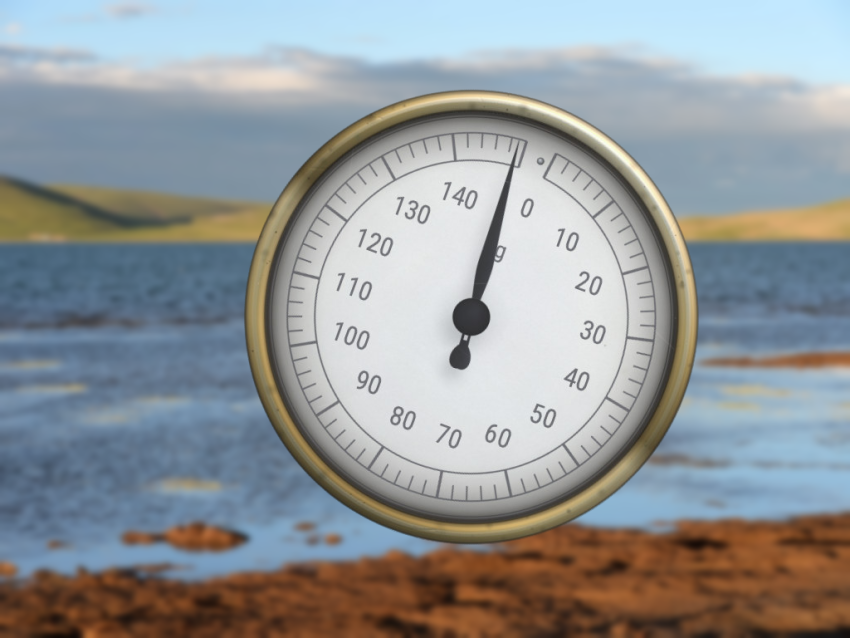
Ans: 149 kg
